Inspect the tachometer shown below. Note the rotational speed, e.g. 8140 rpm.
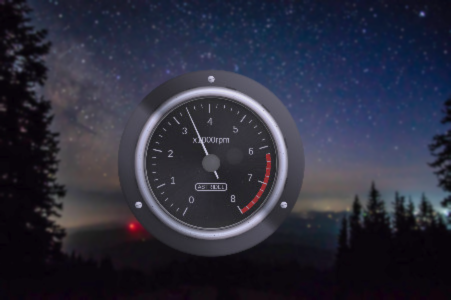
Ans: 3400 rpm
